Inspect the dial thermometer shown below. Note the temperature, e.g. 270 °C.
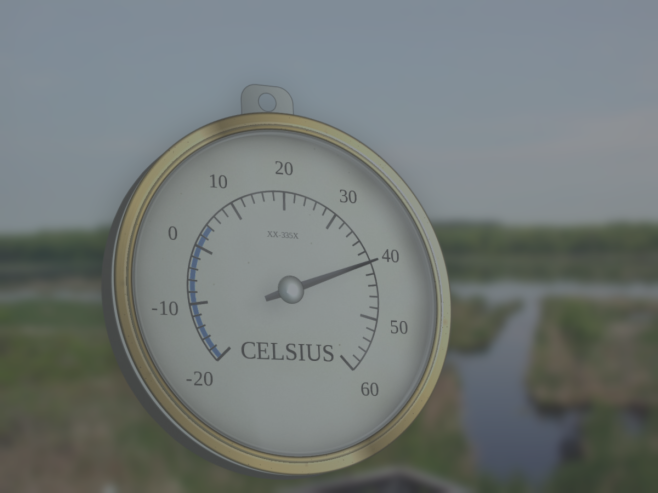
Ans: 40 °C
